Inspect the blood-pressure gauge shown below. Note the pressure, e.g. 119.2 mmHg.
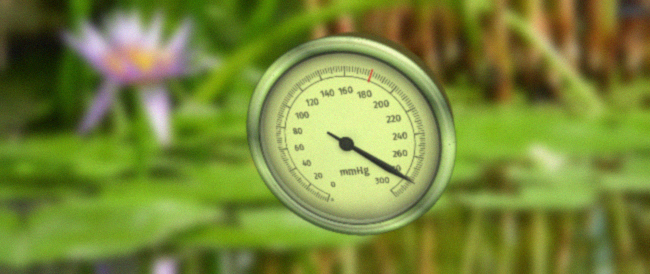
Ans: 280 mmHg
